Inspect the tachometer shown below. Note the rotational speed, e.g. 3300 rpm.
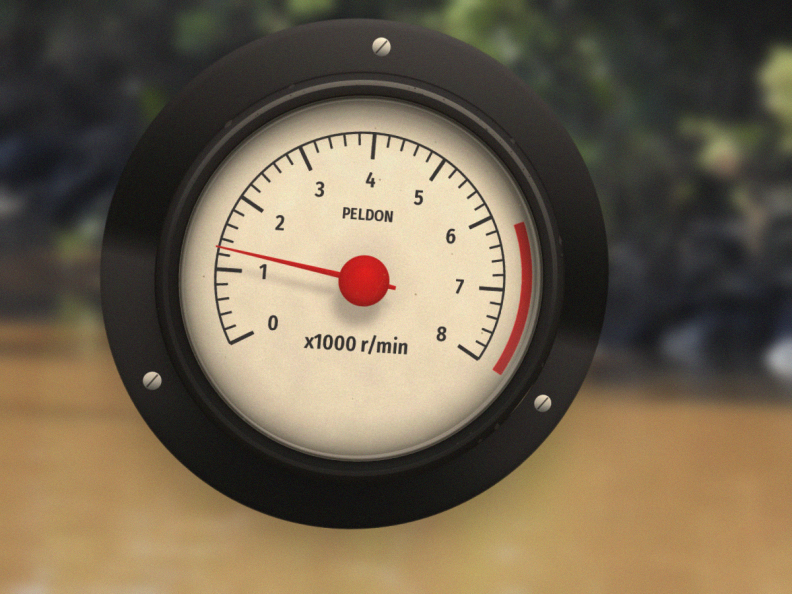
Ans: 1300 rpm
